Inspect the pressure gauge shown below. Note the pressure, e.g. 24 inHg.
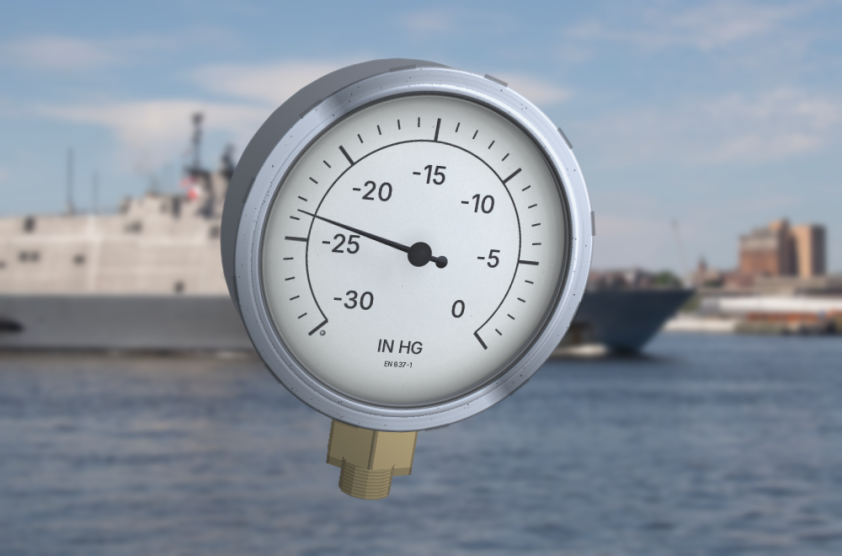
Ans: -23.5 inHg
